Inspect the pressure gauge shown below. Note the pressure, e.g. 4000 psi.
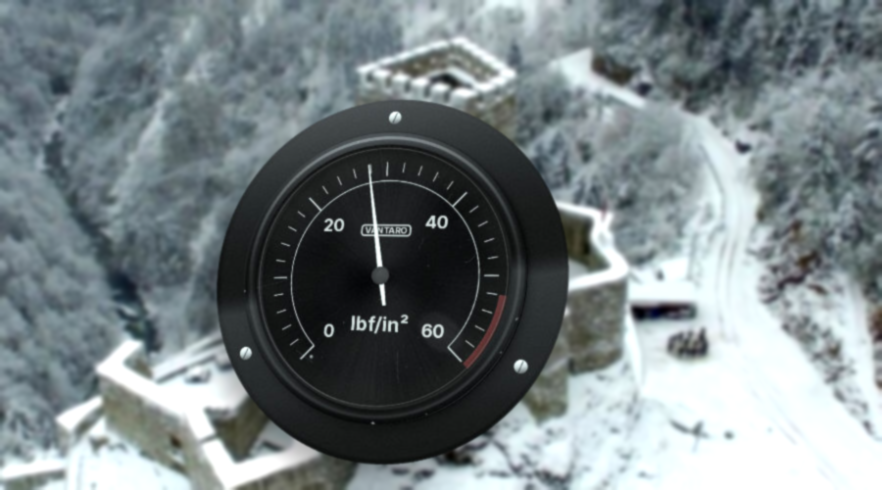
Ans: 28 psi
